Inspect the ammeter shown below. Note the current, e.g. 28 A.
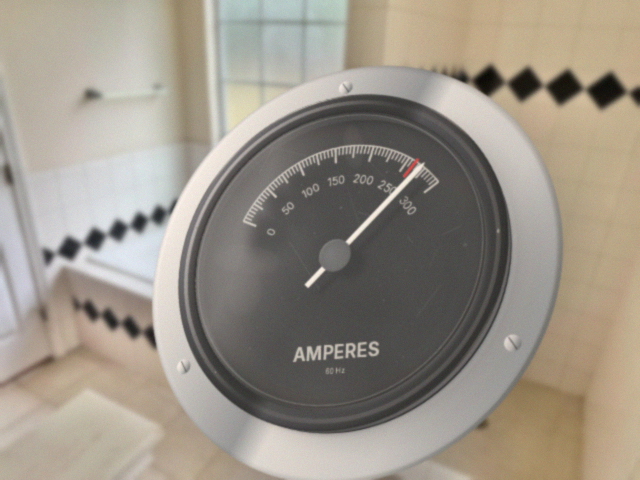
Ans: 275 A
